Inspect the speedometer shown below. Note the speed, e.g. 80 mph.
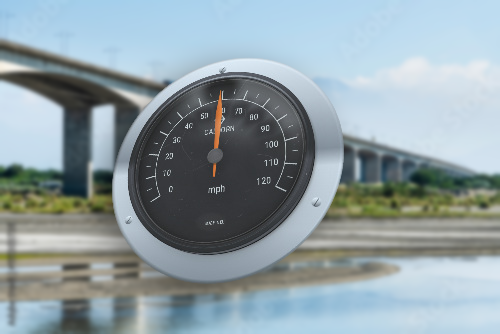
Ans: 60 mph
